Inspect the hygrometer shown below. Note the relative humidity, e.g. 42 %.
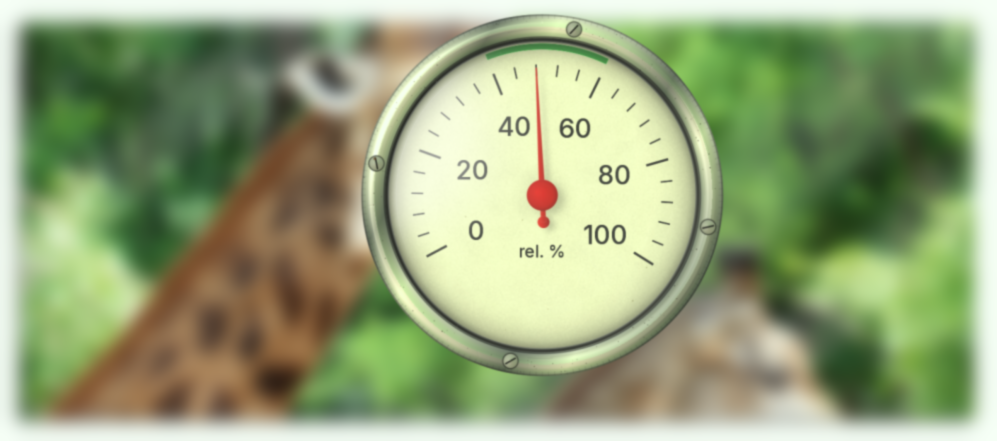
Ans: 48 %
